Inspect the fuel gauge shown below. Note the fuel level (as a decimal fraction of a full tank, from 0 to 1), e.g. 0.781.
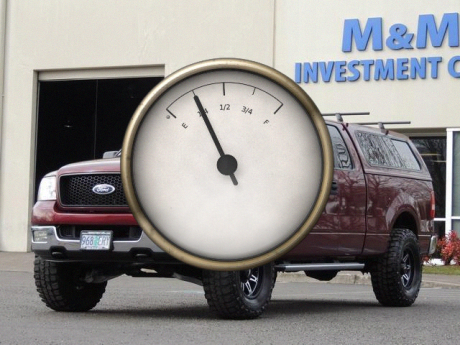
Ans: 0.25
